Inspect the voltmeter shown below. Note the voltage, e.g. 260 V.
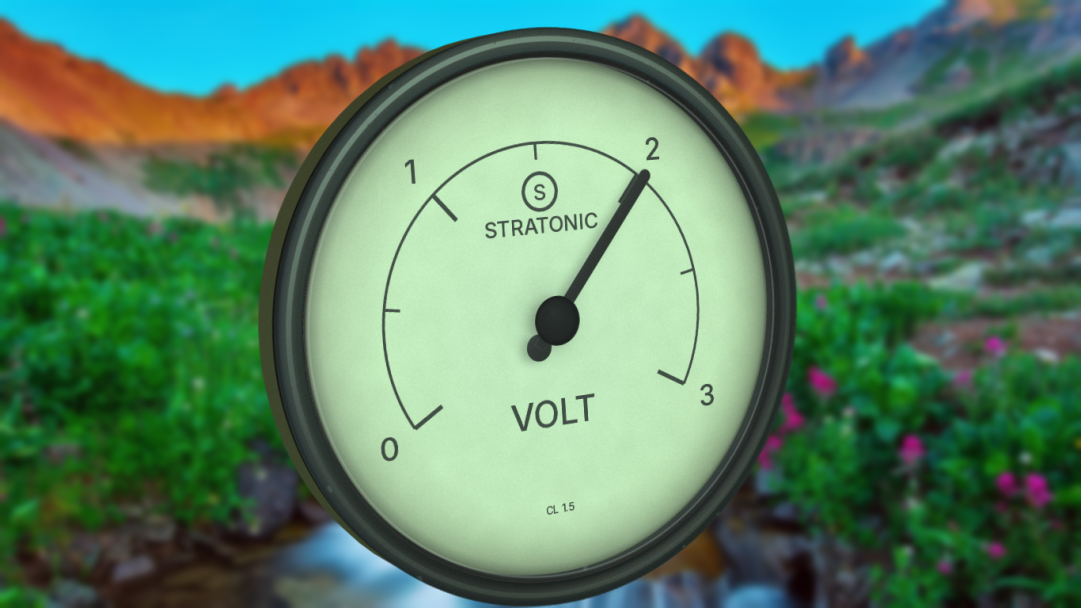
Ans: 2 V
